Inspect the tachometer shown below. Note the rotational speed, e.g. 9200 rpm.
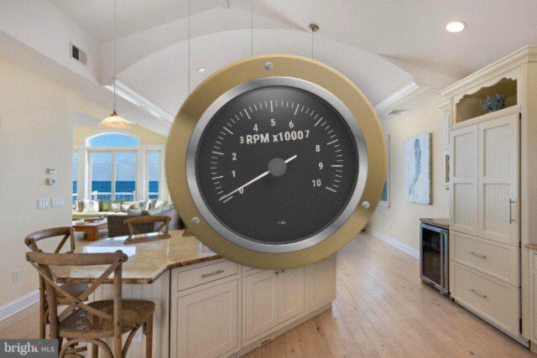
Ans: 200 rpm
